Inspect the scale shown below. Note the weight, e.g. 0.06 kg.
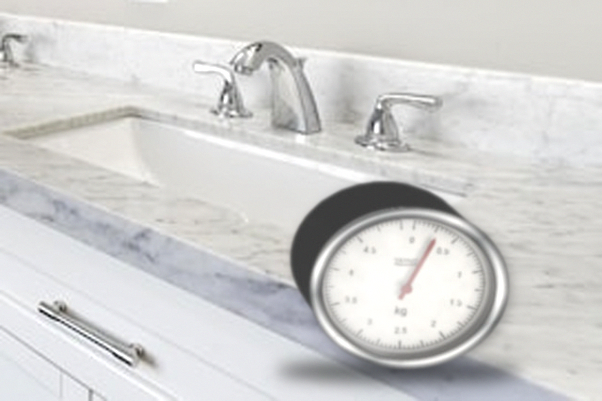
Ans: 0.25 kg
